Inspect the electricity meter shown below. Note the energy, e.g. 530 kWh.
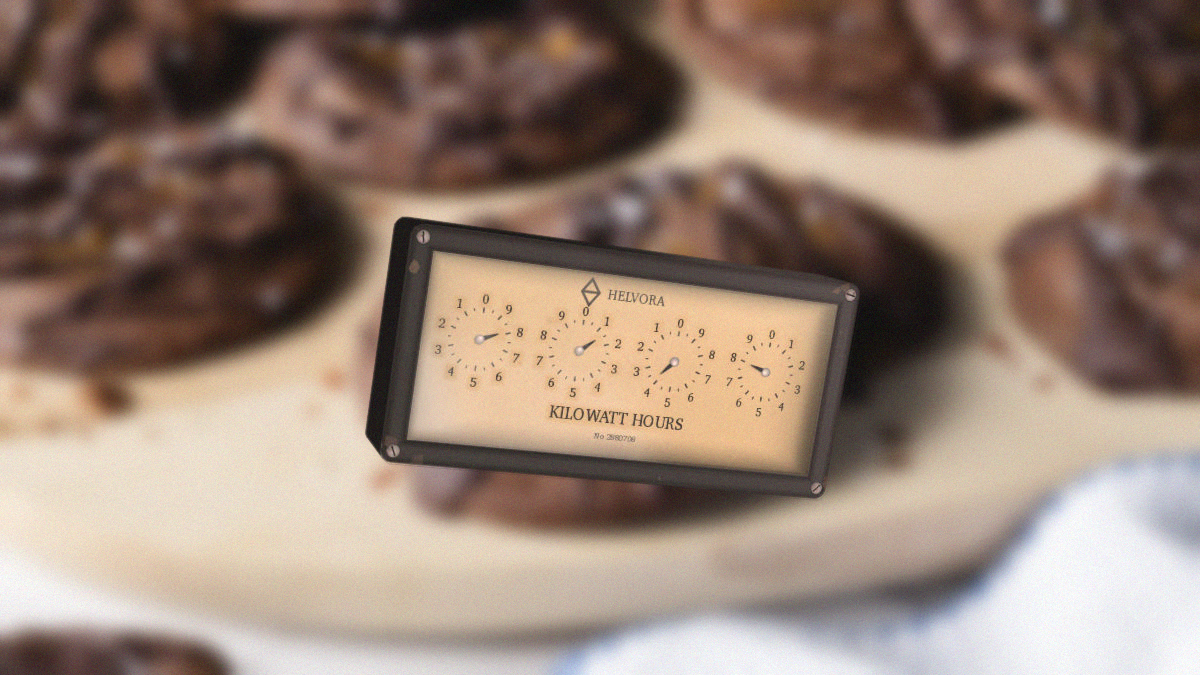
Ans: 8138 kWh
